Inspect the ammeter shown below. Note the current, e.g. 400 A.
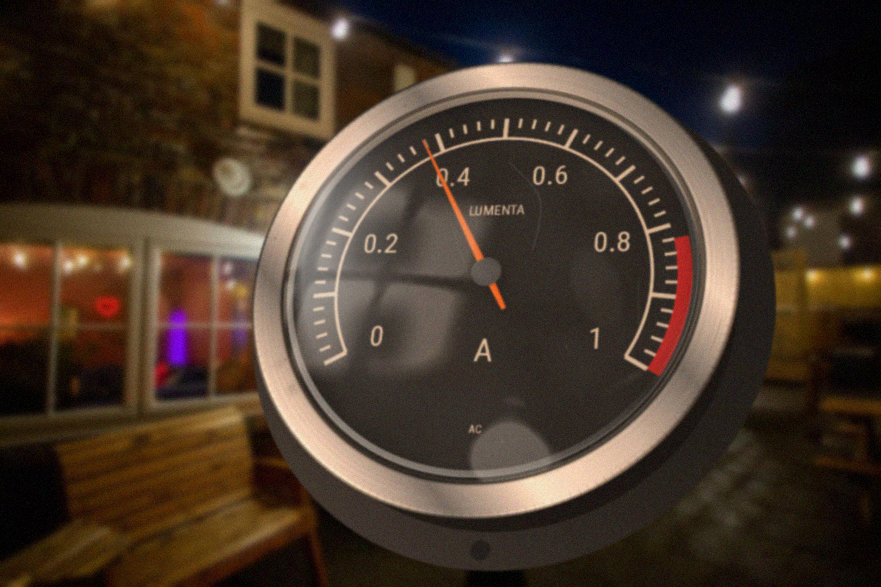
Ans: 0.38 A
